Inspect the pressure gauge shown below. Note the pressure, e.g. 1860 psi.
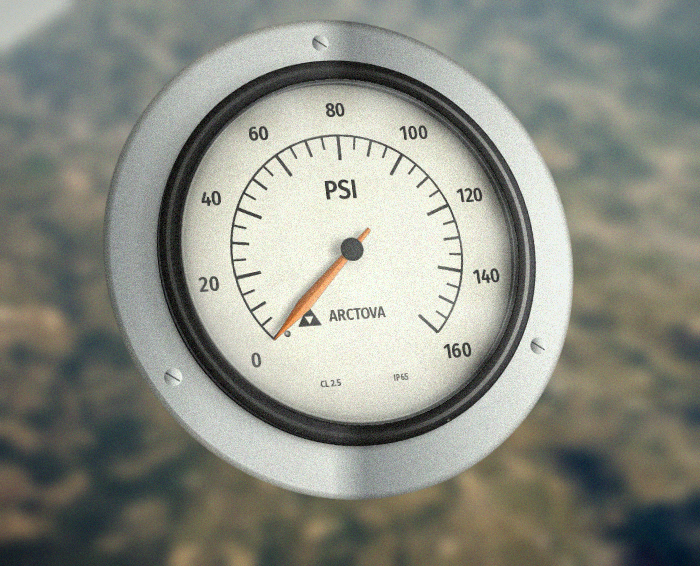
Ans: 0 psi
